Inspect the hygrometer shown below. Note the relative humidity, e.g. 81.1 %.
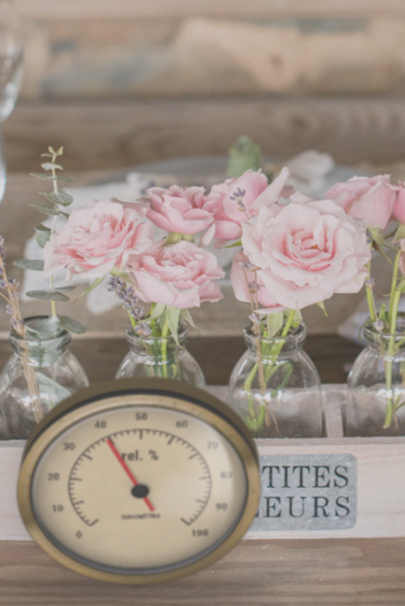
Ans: 40 %
